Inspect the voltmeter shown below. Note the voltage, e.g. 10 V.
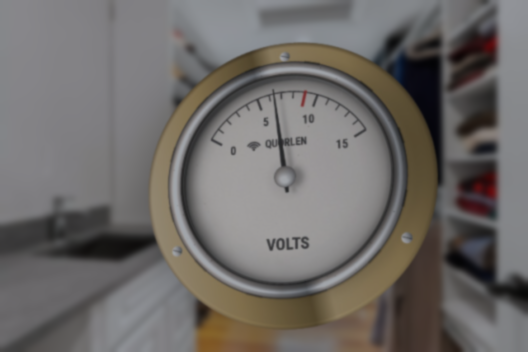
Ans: 6.5 V
